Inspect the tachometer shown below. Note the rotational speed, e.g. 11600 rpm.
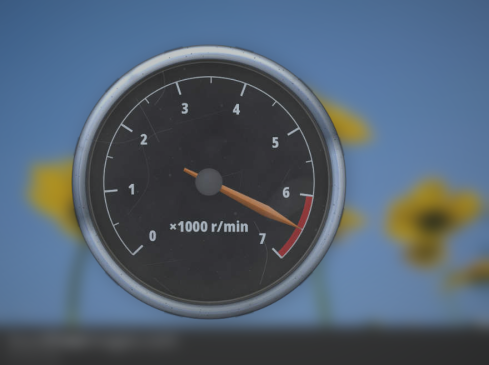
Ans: 6500 rpm
